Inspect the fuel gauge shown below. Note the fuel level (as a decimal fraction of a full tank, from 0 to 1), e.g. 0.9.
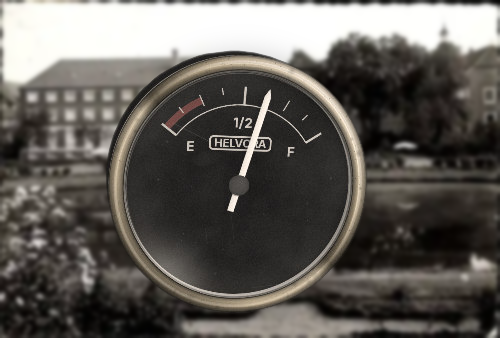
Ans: 0.625
